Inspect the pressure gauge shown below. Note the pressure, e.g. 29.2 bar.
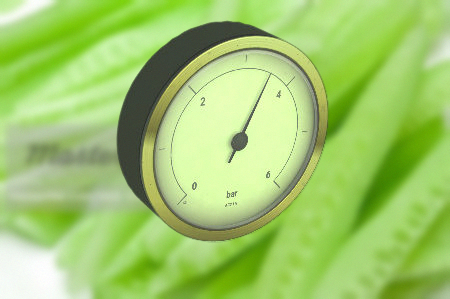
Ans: 3.5 bar
